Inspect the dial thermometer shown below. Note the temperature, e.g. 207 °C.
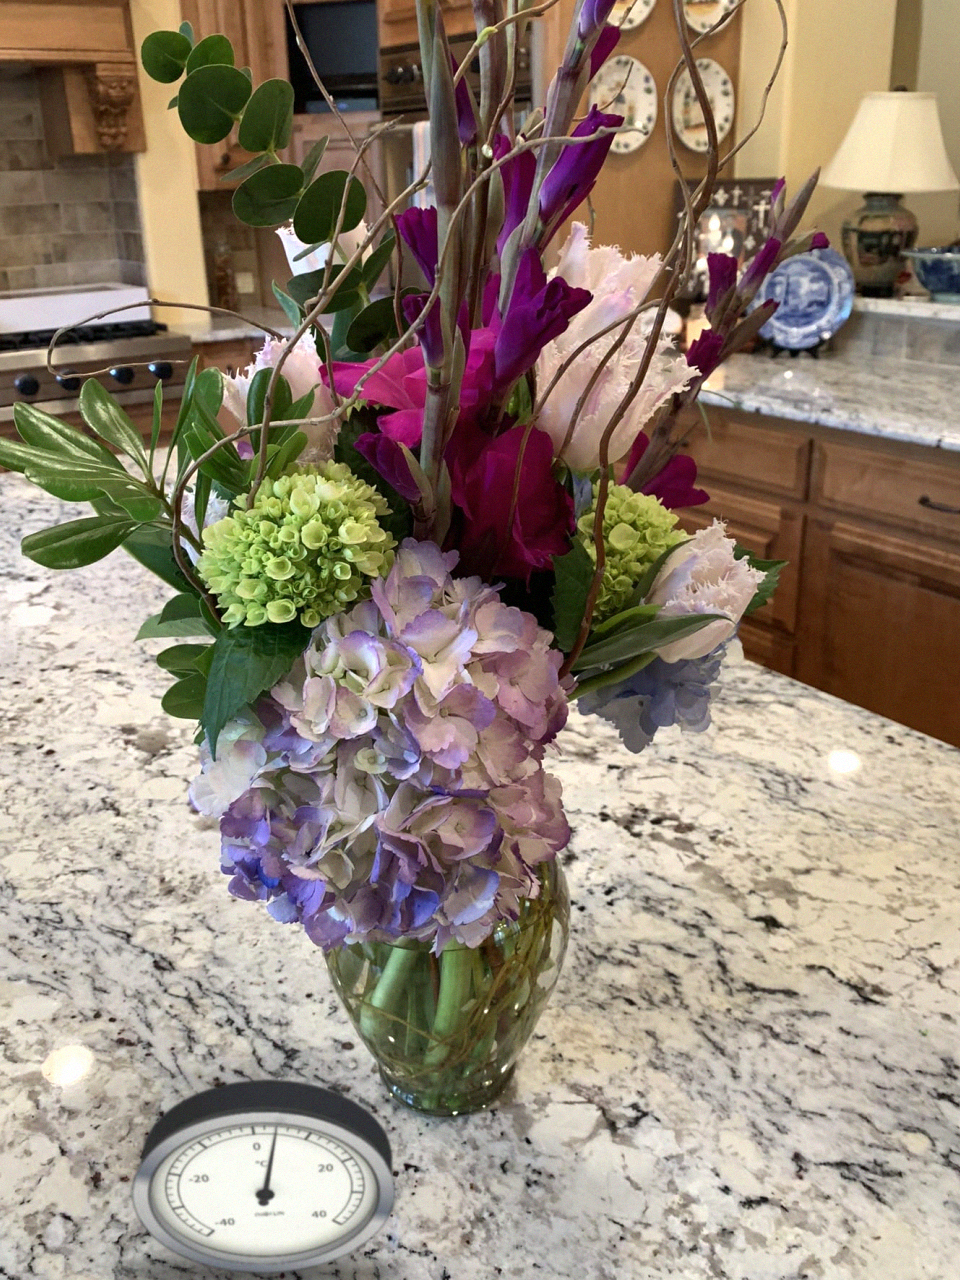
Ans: 4 °C
